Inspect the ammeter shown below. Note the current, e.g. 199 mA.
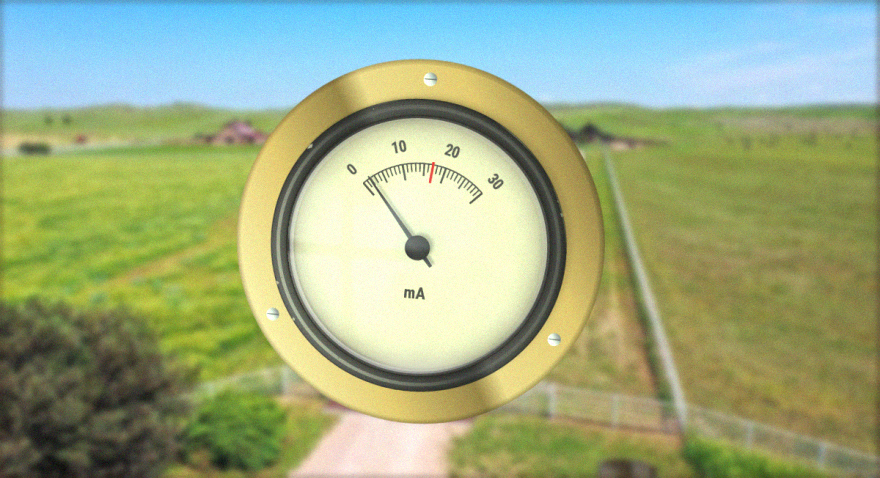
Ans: 2 mA
